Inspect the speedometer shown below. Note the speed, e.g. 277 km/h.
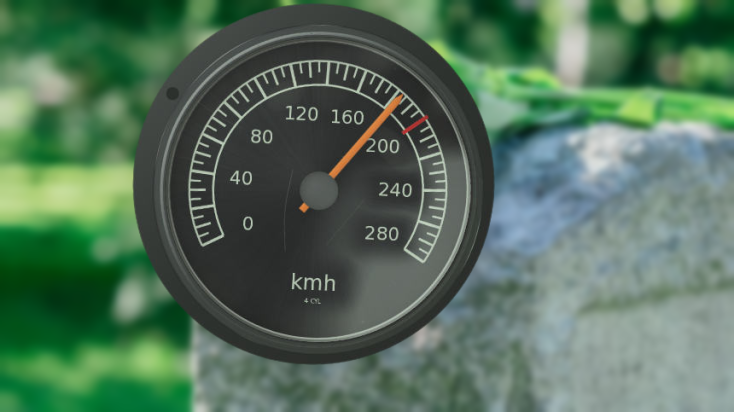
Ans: 182.5 km/h
